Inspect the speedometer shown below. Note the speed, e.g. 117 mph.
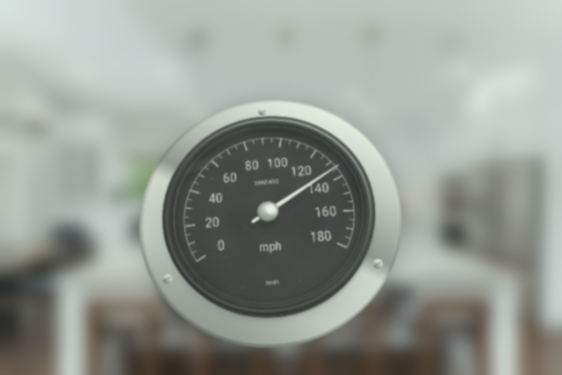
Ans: 135 mph
